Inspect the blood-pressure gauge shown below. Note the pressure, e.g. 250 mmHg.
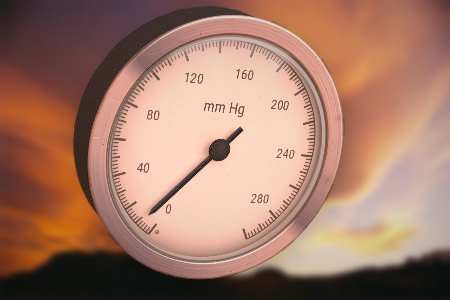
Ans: 10 mmHg
